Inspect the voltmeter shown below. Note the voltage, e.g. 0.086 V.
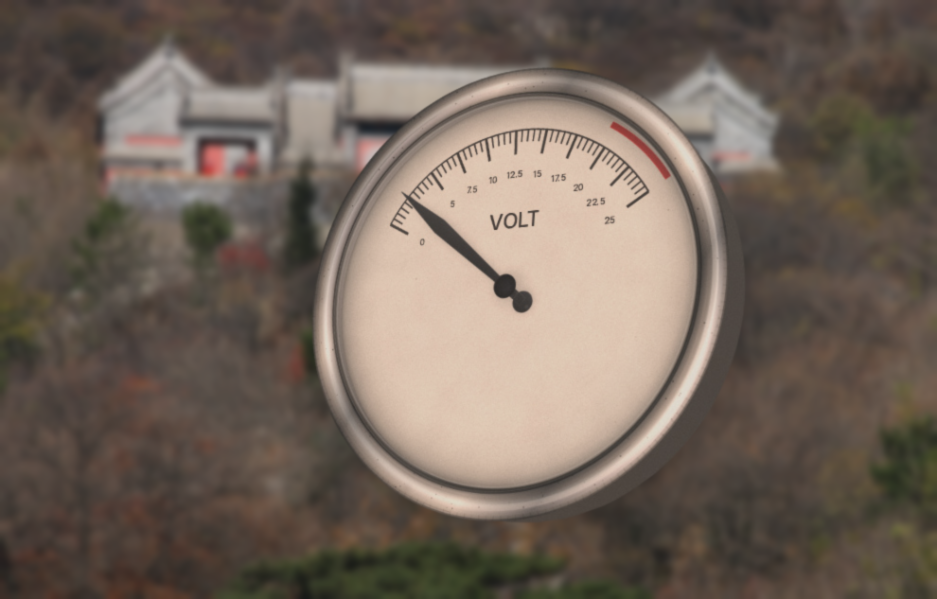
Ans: 2.5 V
